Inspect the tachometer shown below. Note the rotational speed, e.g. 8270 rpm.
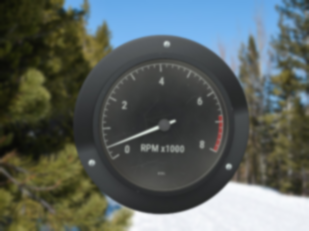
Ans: 400 rpm
